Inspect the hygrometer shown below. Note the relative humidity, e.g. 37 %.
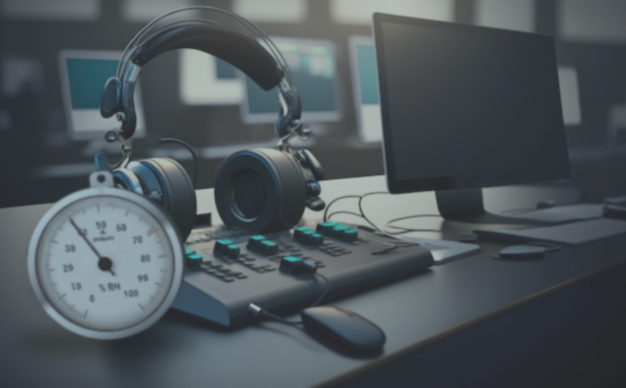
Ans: 40 %
